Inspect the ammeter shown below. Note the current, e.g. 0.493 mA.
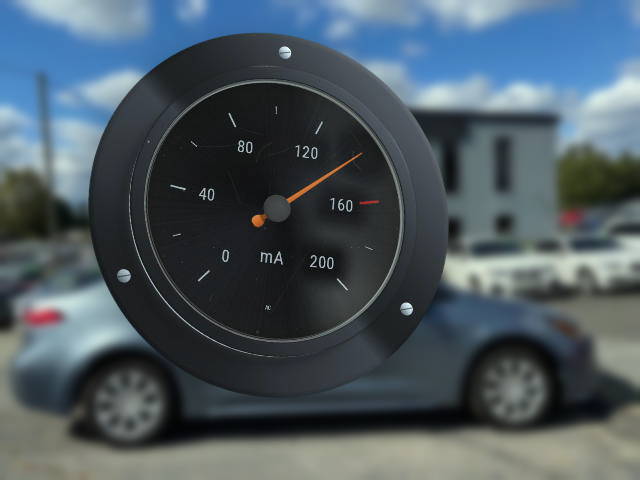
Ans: 140 mA
